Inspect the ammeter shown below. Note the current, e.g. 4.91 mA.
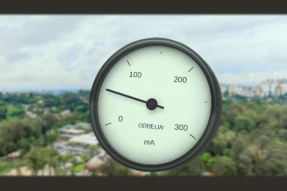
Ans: 50 mA
